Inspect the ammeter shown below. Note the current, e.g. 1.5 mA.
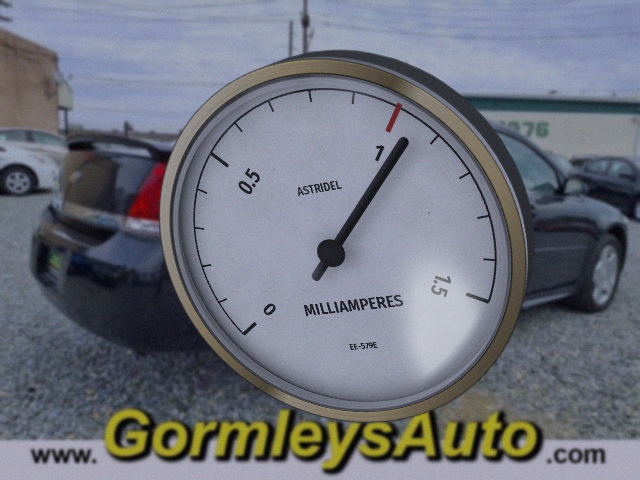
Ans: 1.05 mA
